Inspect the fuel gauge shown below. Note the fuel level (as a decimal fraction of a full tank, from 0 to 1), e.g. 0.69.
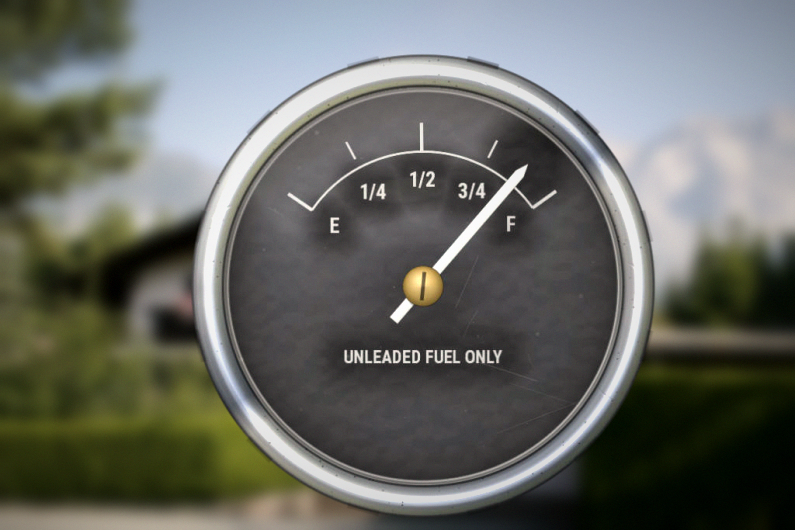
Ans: 0.875
